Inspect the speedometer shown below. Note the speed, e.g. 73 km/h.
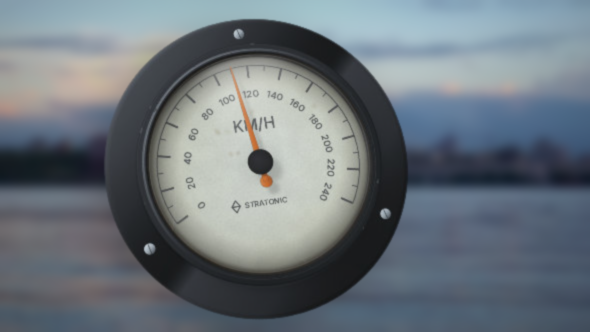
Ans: 110 km/h
